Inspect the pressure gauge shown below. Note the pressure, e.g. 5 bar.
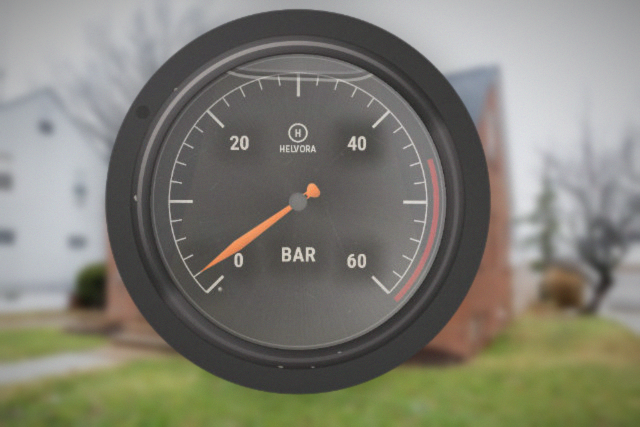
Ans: 2 bar
